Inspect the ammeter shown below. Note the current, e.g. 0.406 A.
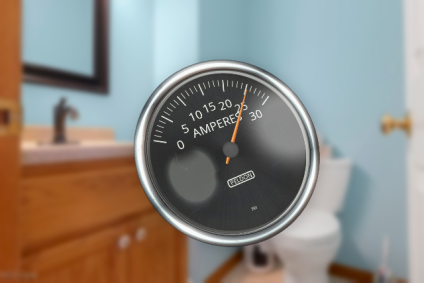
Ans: 25 A
